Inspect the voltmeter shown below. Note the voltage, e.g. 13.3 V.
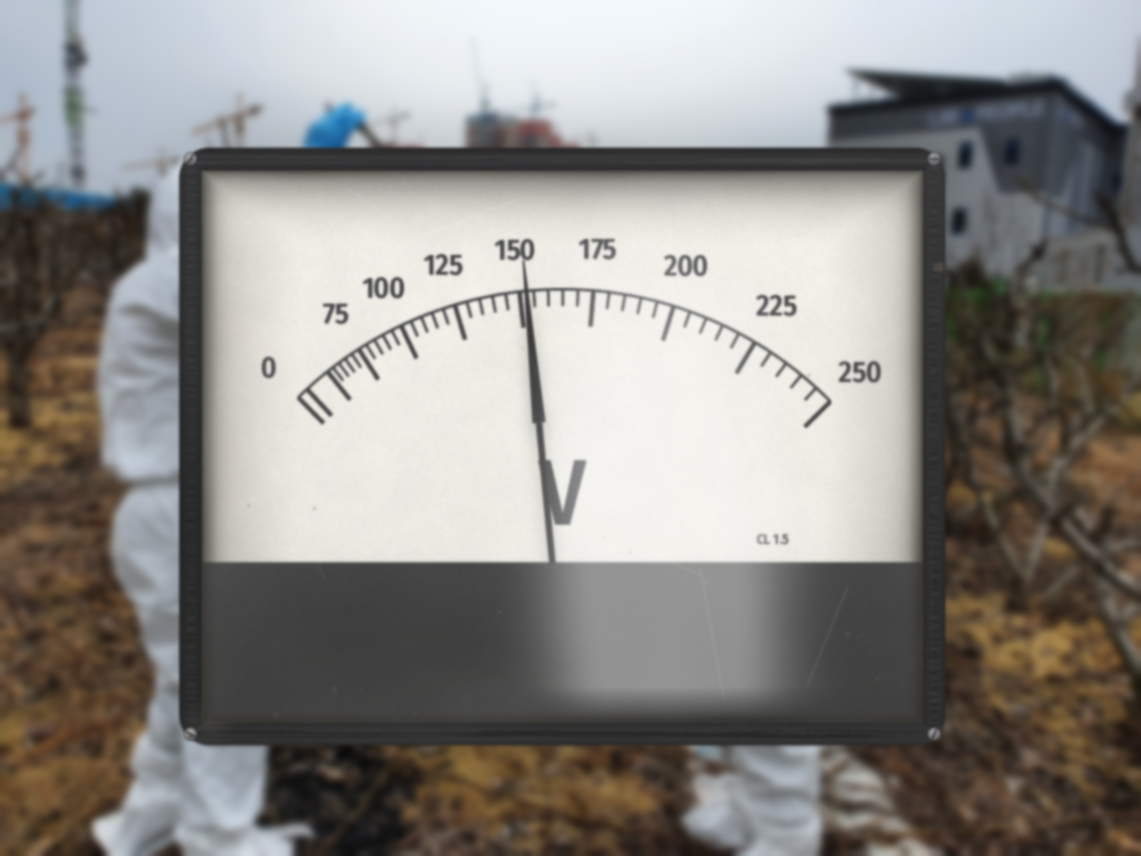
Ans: 152.5 V
